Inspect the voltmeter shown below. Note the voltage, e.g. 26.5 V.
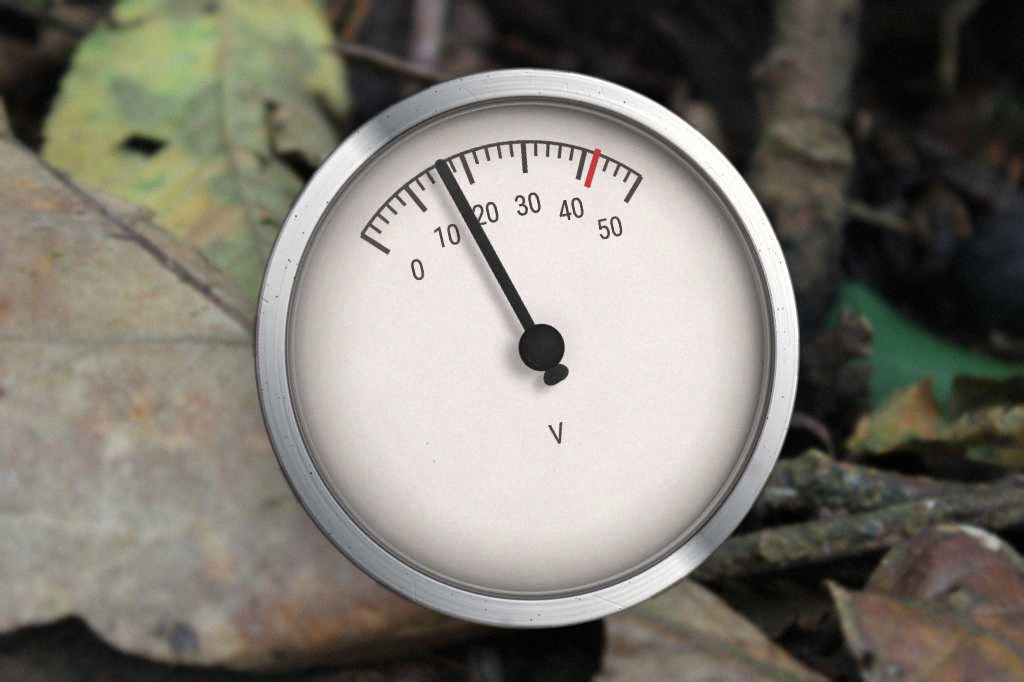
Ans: 16 V
